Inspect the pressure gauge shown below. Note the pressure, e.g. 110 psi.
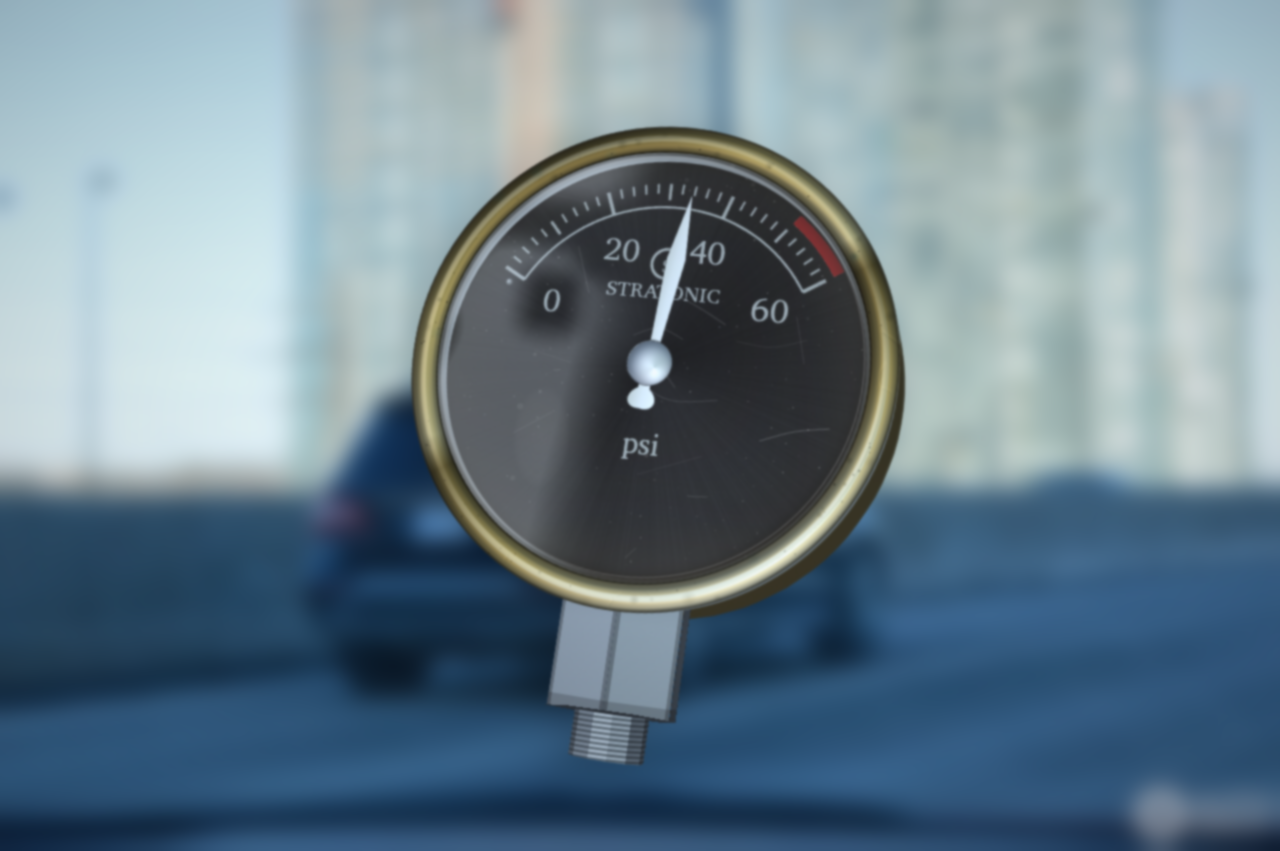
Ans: 34 psi
